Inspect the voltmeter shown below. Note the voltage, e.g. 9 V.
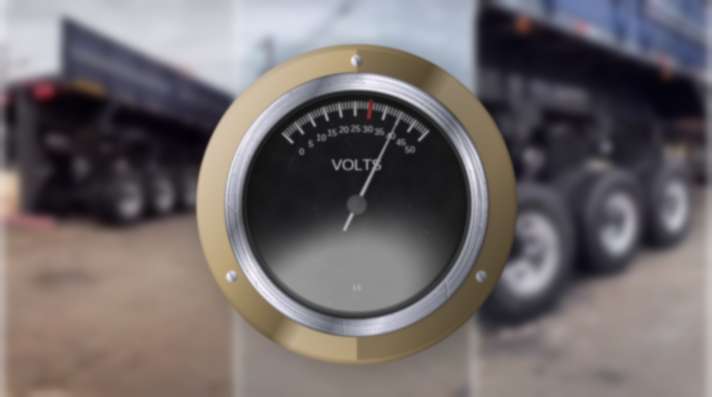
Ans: 40 V
